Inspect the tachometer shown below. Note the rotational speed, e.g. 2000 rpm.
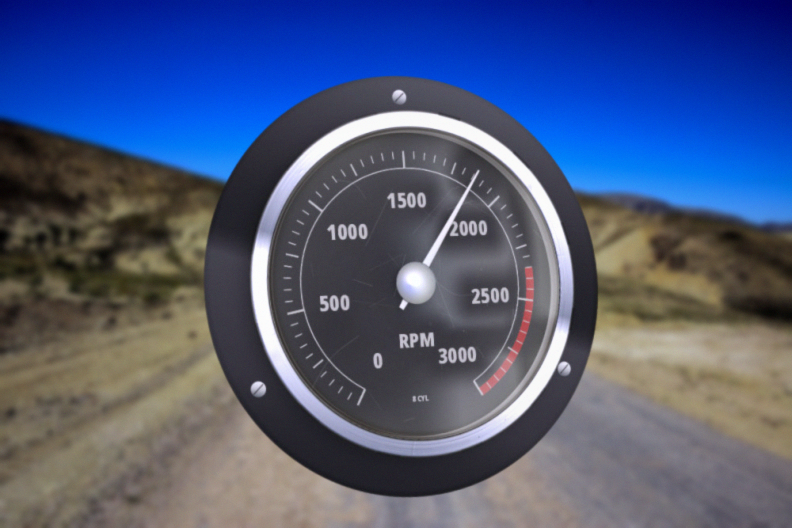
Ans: 1850 rpm
